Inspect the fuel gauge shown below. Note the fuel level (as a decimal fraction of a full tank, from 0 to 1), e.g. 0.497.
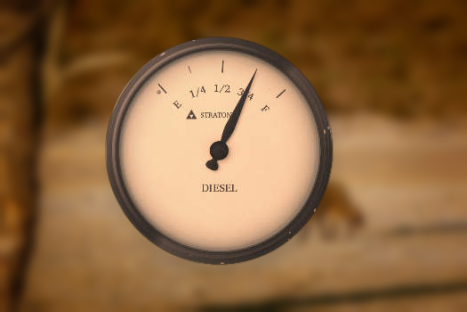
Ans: 0.75
